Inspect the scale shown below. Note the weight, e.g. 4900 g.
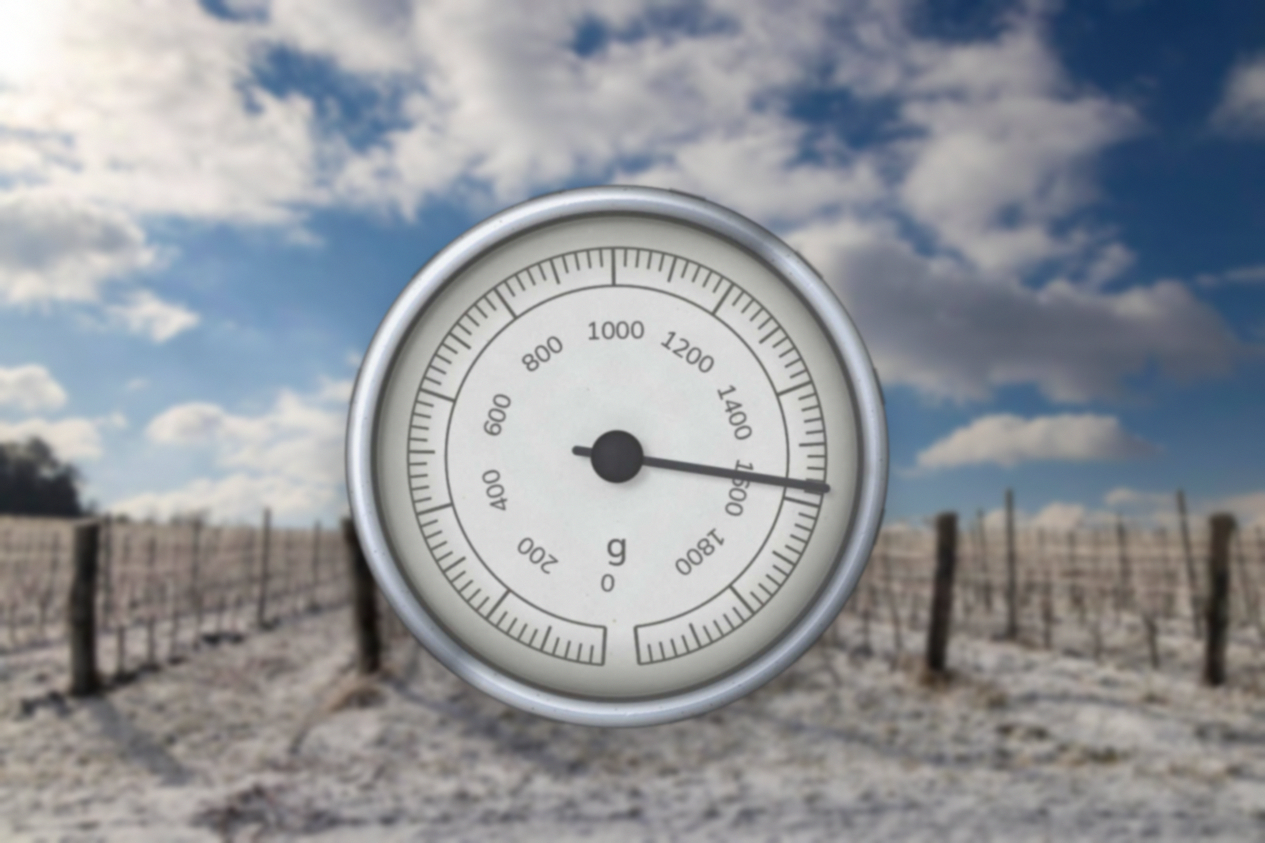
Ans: 1570 g
